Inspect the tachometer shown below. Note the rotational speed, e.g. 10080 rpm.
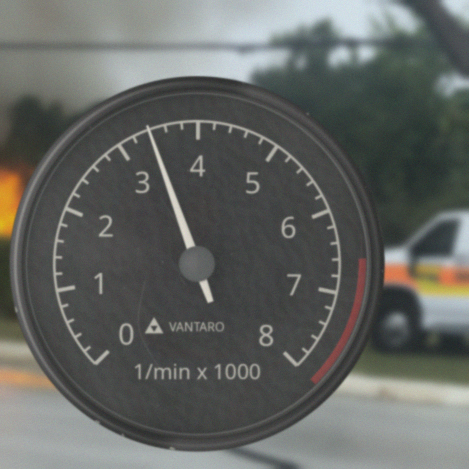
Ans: 3400 rpm
